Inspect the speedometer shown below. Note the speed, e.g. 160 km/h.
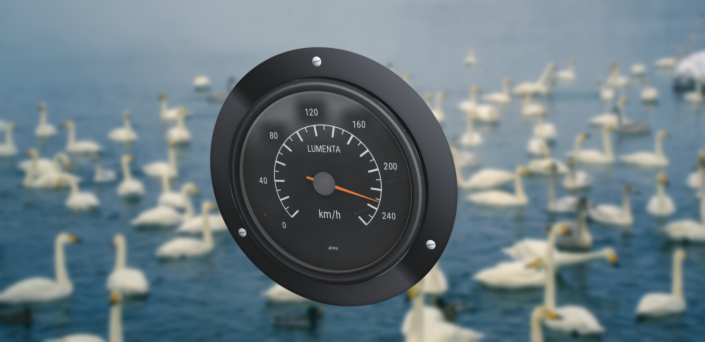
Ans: 230 km/h
